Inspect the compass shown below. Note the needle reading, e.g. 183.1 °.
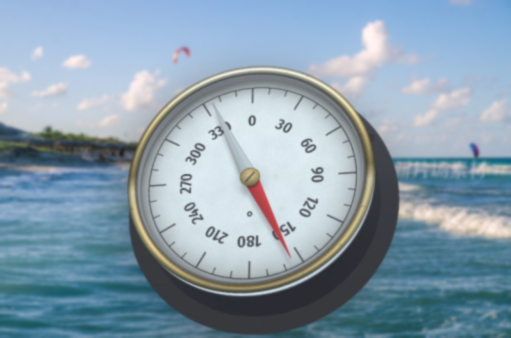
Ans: 155 °
